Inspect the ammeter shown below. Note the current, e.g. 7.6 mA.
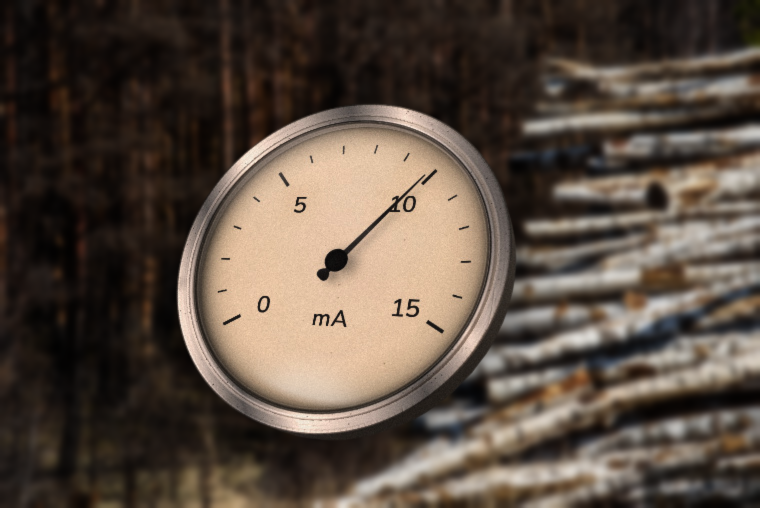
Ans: 10 mA
